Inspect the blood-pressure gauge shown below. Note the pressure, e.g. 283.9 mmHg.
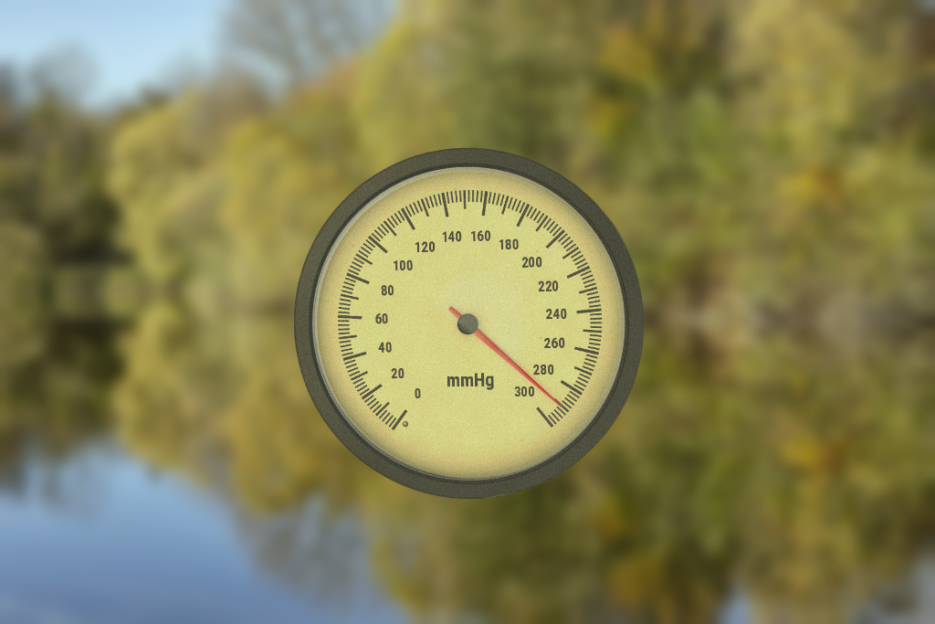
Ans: 290 mmHg
